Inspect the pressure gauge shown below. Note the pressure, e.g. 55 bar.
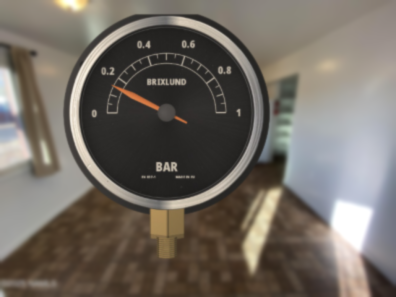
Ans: 0.15 bar
